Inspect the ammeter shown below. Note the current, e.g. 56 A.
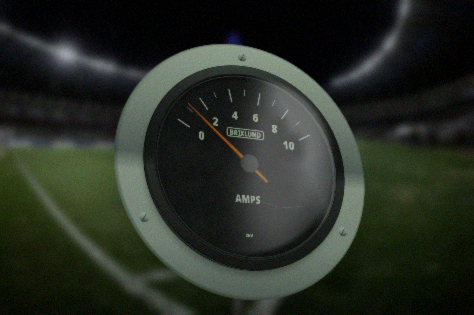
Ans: 1 A
